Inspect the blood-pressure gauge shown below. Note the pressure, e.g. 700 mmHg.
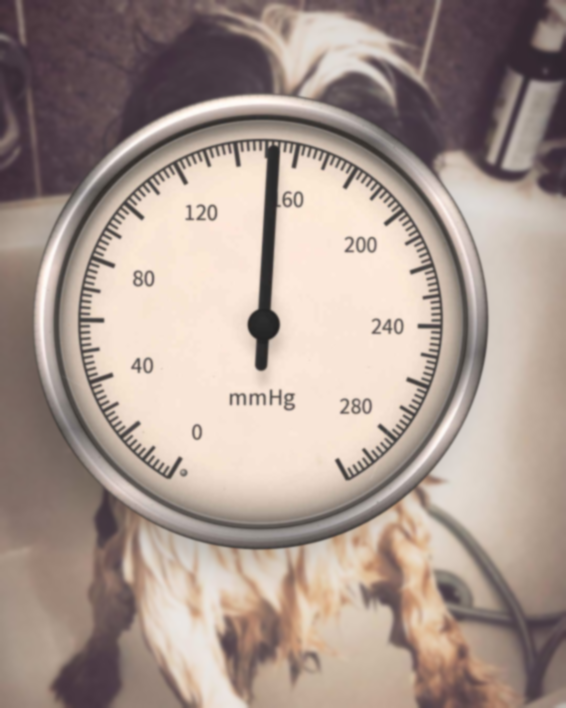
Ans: 152 mmHg
